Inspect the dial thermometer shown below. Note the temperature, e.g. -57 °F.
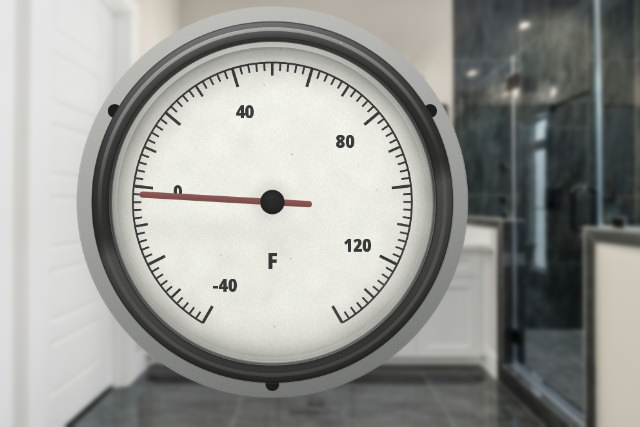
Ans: -2 °F
